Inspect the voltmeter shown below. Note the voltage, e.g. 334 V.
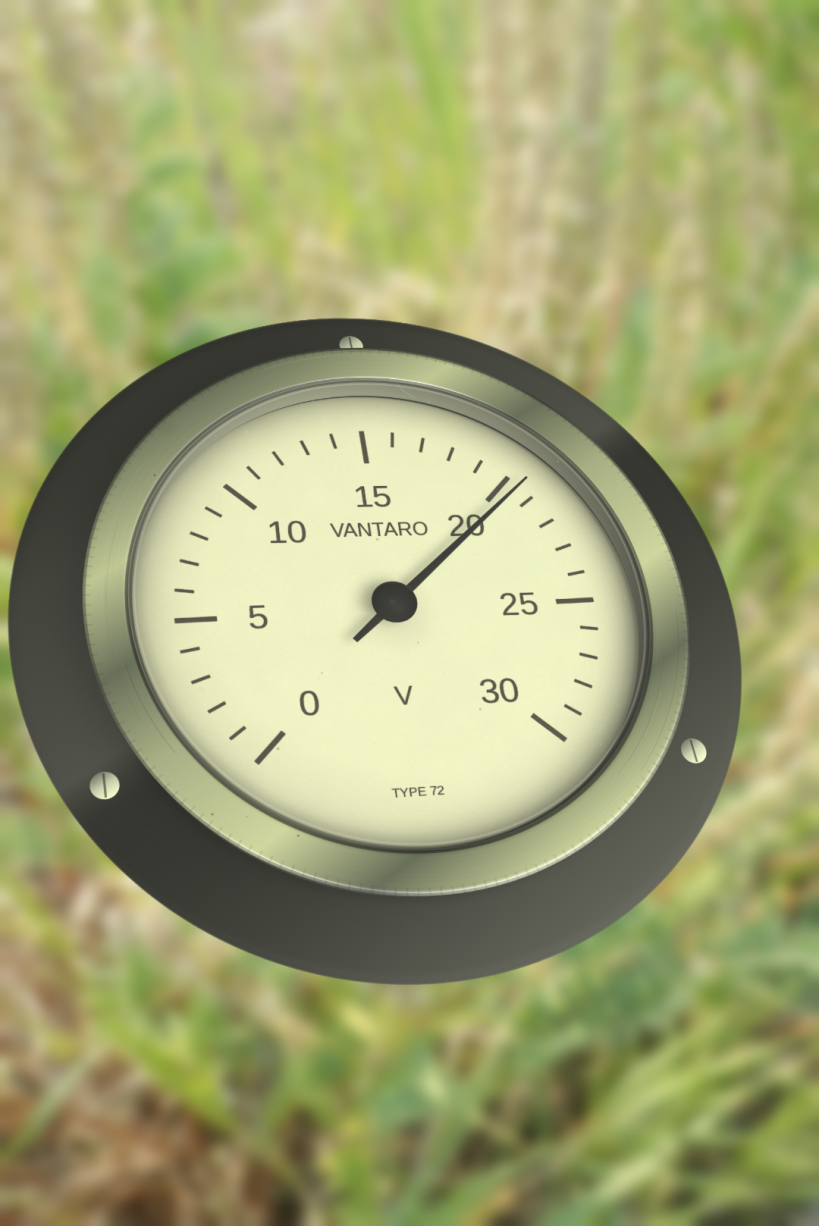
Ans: 20.5 V
